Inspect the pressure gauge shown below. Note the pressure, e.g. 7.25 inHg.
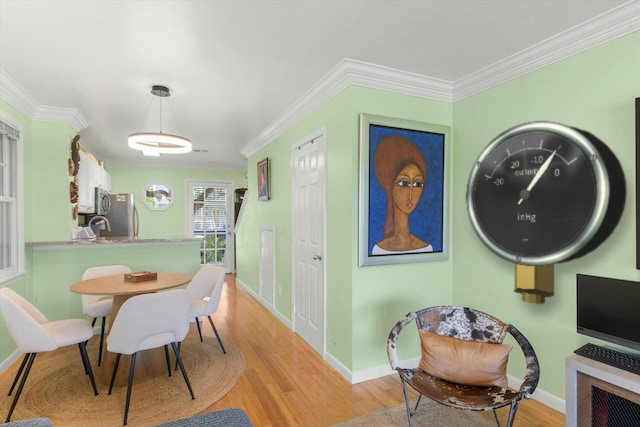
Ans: -5 inHg
